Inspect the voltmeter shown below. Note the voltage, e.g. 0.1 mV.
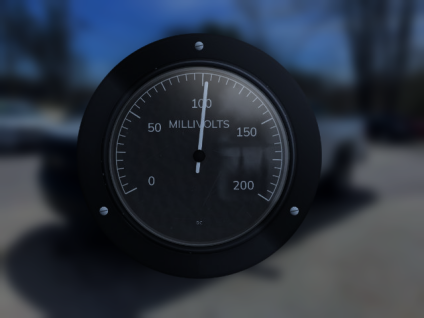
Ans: 102.5 mV
